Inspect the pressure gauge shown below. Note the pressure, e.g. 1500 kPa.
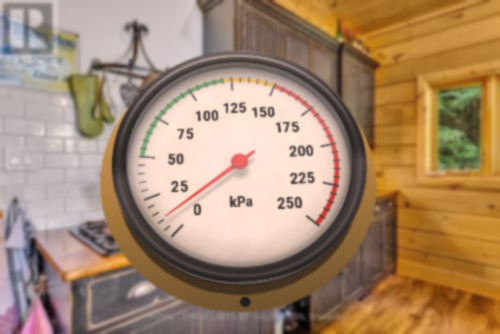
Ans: 10 kPa
